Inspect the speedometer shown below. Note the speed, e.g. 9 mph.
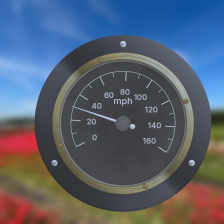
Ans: 30 mph
